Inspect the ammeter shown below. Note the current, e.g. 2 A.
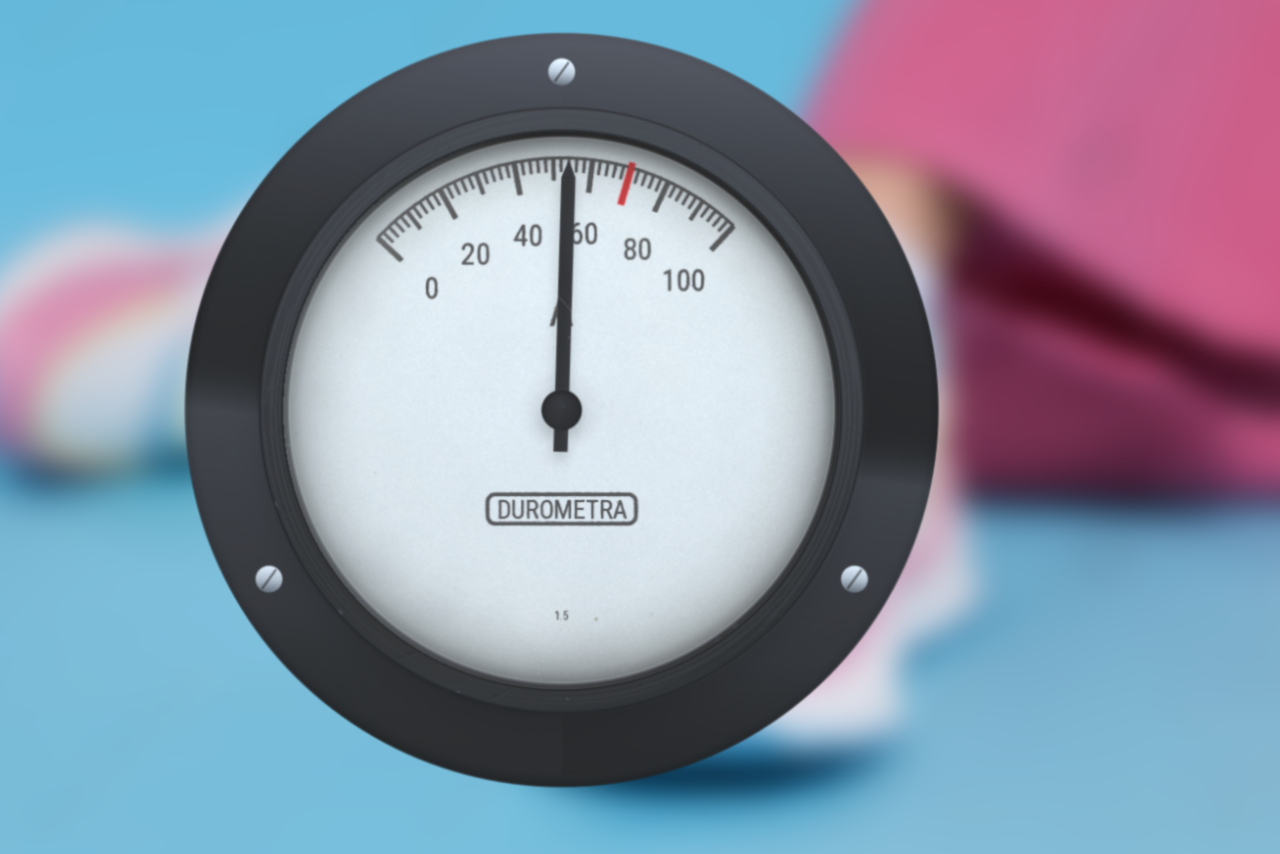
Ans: 54 A
